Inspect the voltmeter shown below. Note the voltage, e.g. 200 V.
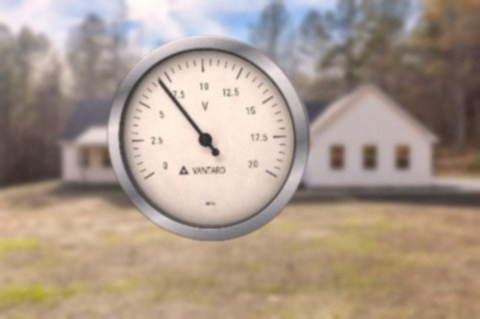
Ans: 7 V
